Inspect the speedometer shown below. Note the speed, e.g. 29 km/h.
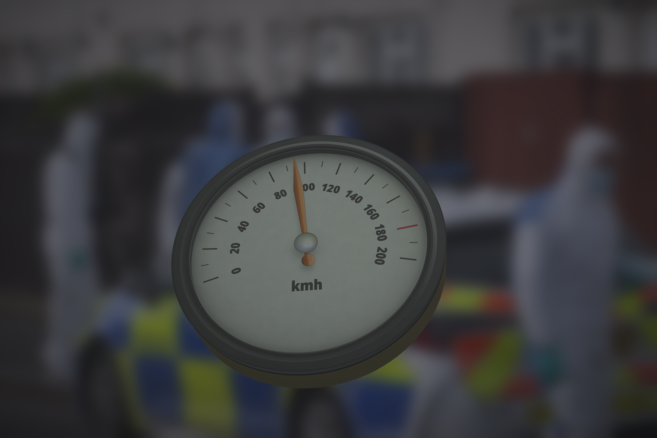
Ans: 95 km/h
